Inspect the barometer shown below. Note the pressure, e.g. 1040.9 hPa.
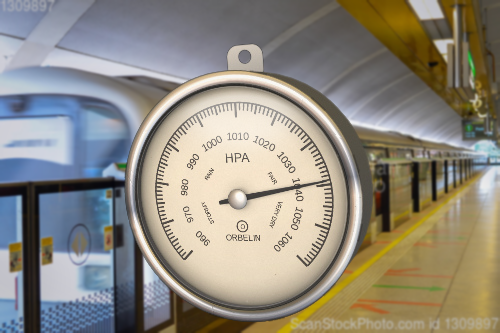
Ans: 1039 hPa
